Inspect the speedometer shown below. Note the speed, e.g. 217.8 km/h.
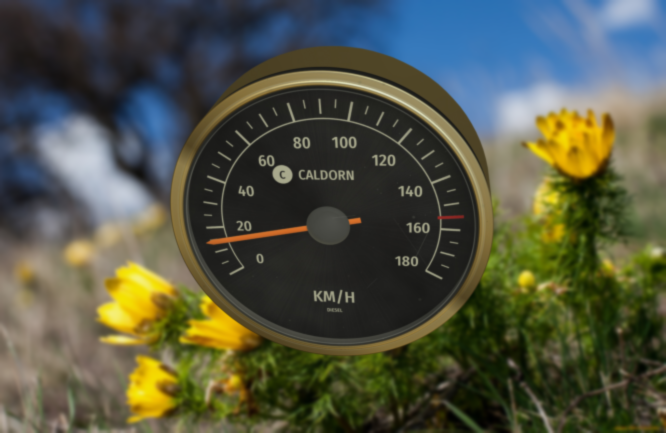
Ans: 15 km/h
